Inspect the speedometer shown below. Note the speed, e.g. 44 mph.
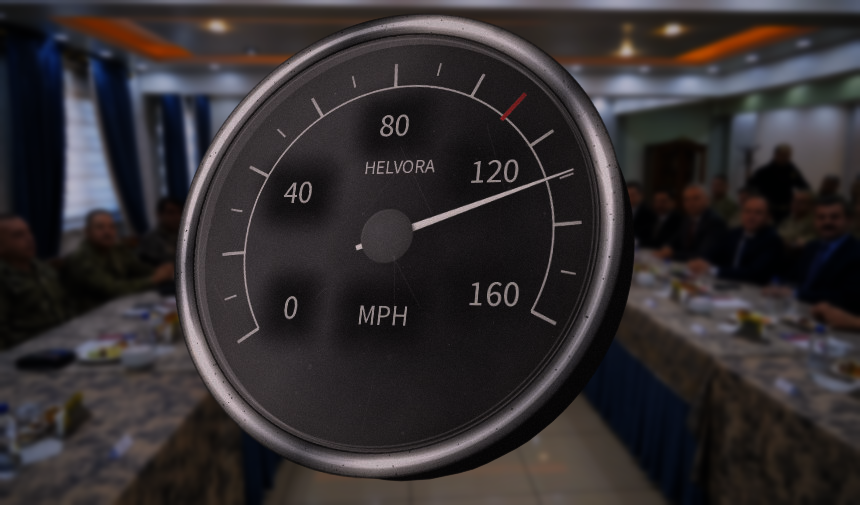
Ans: 130 mph
